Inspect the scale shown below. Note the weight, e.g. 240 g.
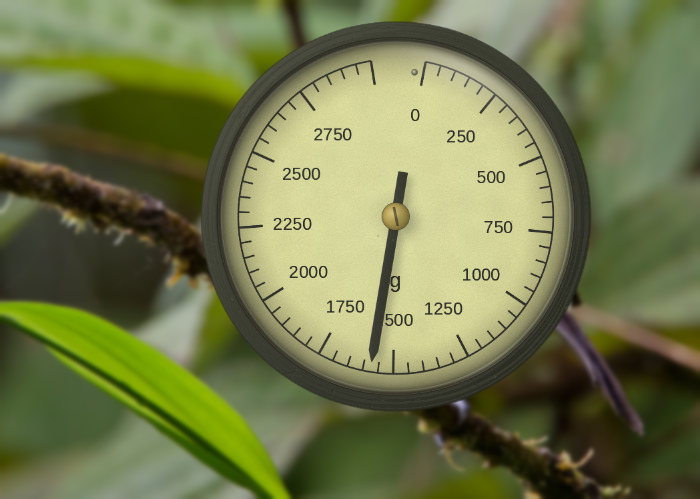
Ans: 1575 g
